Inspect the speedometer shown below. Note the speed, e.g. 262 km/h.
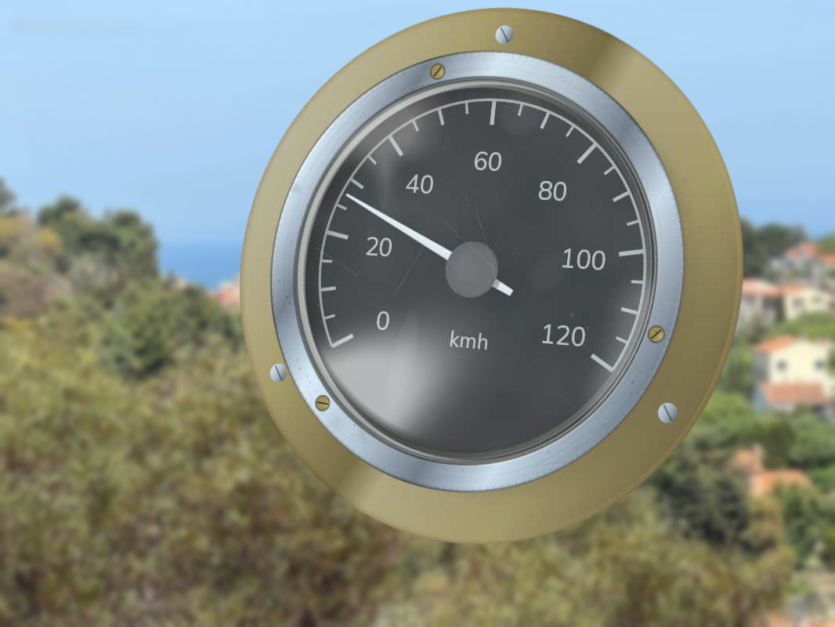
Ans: 27.5 km/h
